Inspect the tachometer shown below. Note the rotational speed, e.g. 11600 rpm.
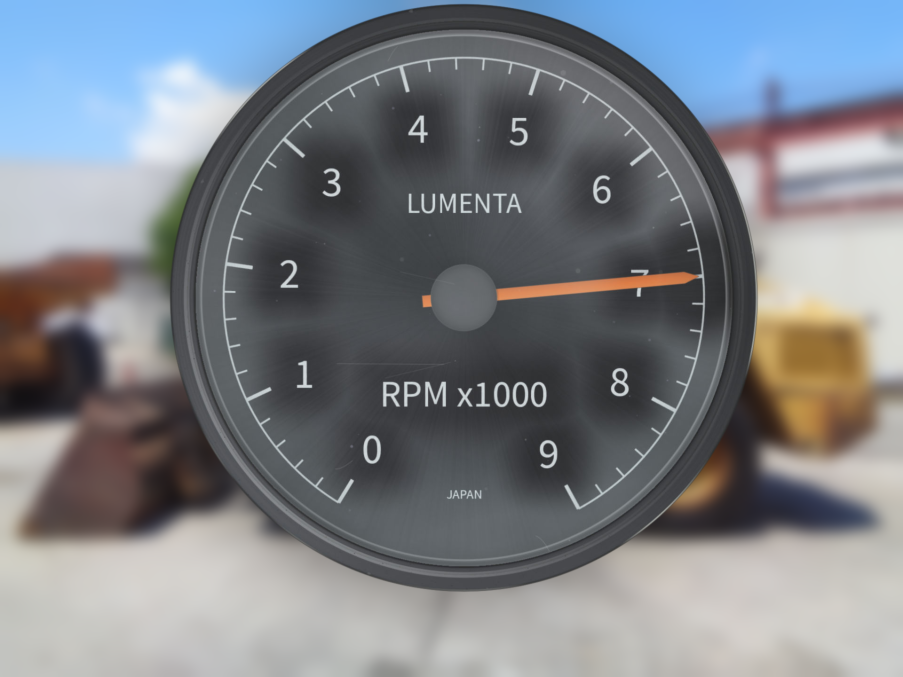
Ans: 7000 rpm
